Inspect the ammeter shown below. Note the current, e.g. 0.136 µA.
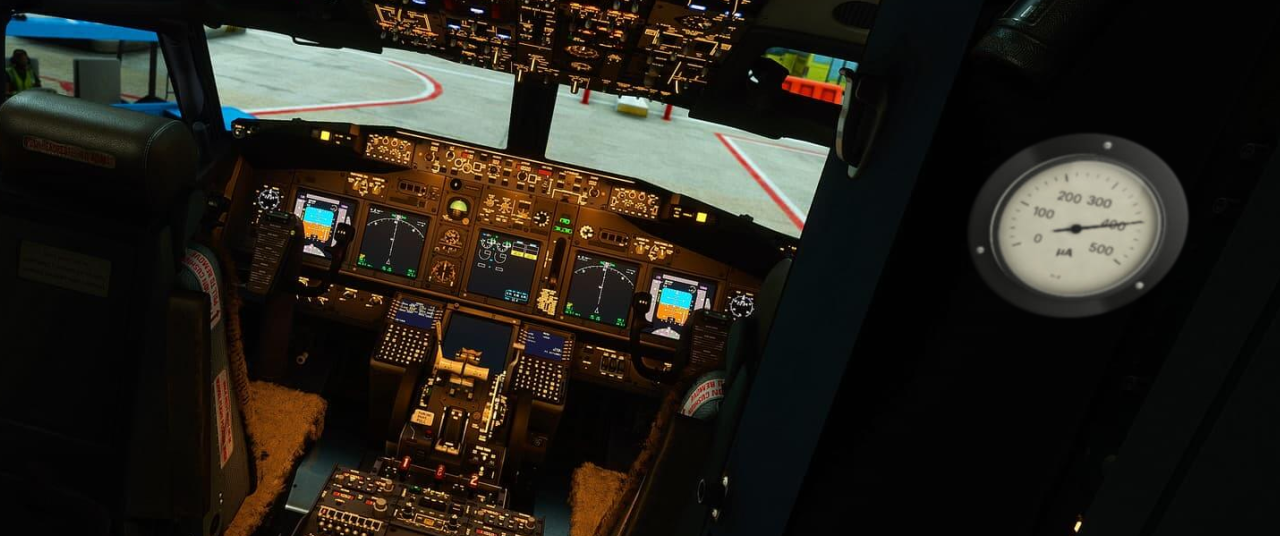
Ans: 400 µA
